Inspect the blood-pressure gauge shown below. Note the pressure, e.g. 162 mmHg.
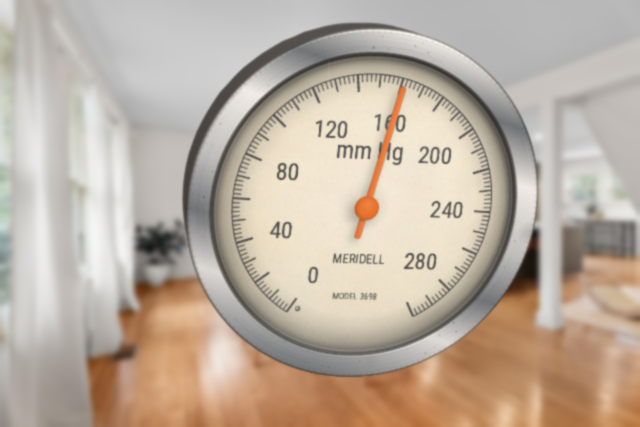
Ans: 160 mmHg
